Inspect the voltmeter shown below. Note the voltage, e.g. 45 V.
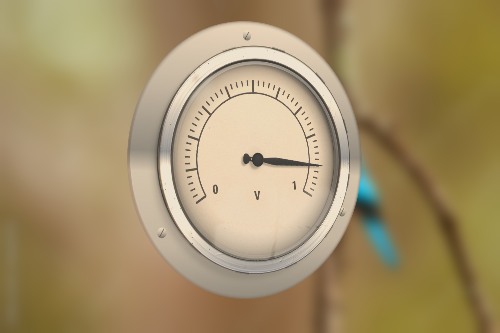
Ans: 0.9 V
